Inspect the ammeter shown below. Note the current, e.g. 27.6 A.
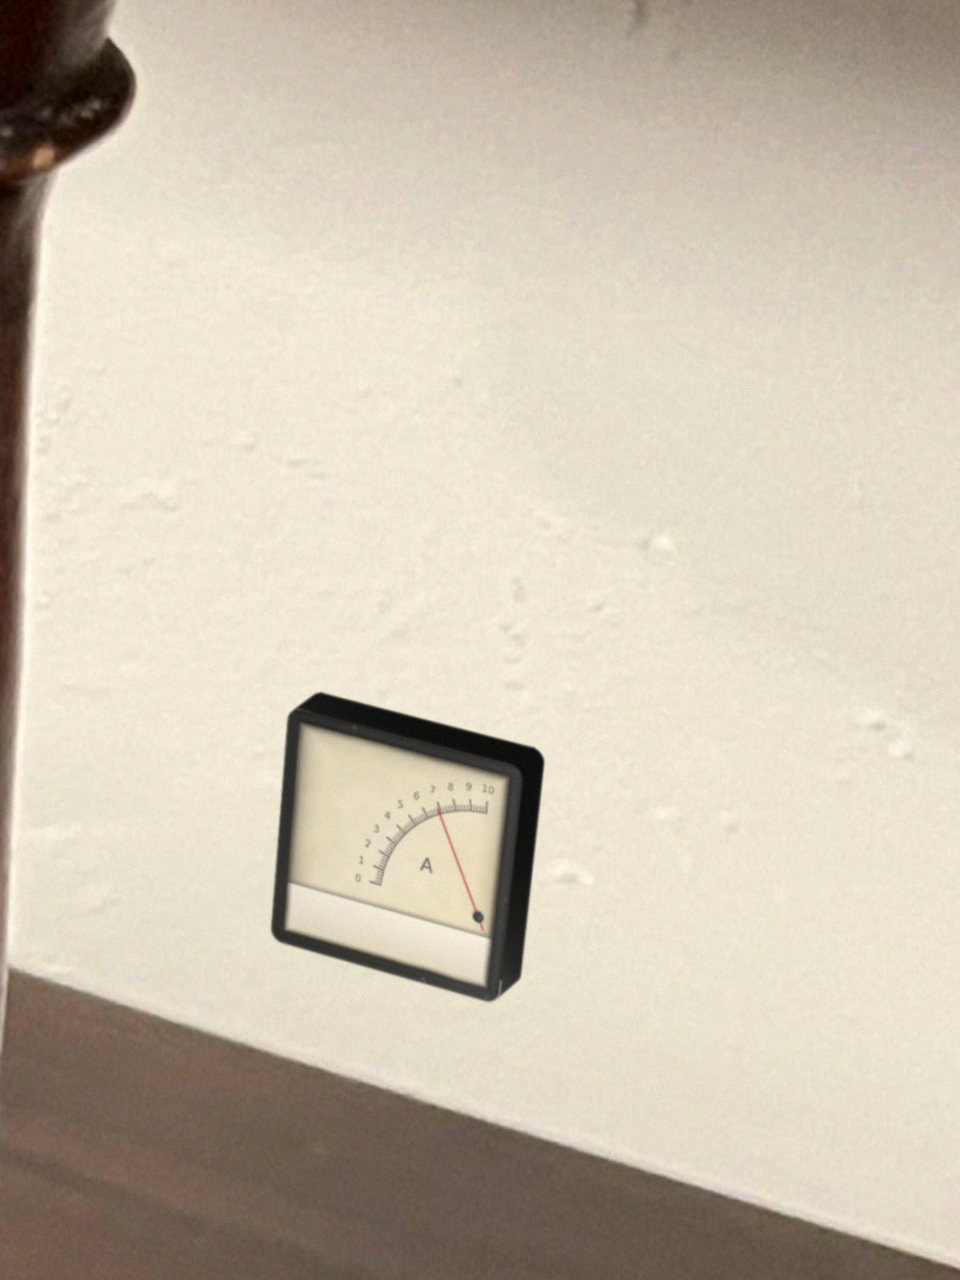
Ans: 7 A
